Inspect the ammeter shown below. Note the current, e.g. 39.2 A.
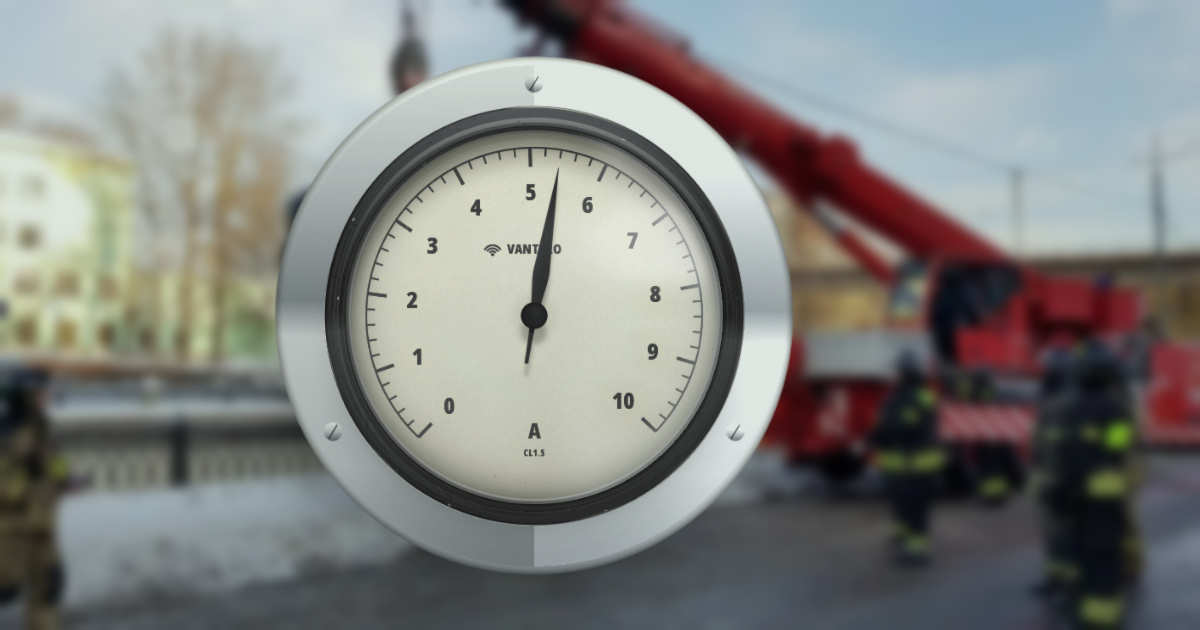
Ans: 5.4 A
